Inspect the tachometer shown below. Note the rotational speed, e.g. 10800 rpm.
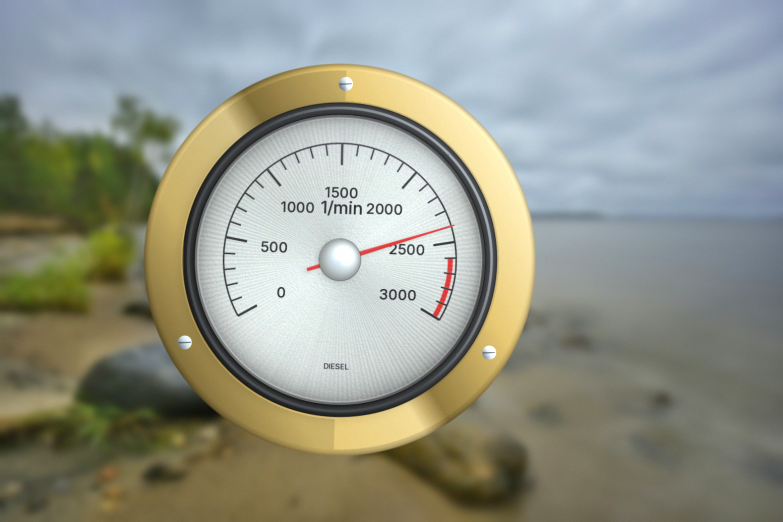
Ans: 2400 rpm
